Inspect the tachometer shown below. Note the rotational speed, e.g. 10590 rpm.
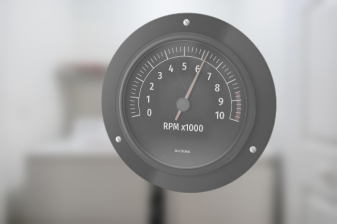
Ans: 6200 rpm
